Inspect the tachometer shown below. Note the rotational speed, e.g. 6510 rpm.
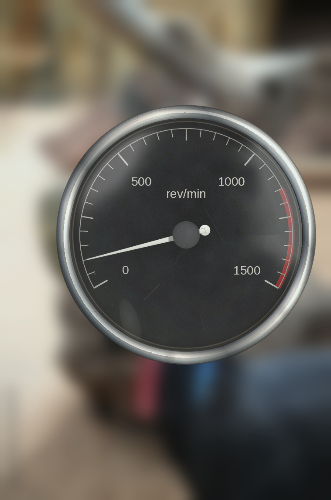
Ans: 100 rpm
